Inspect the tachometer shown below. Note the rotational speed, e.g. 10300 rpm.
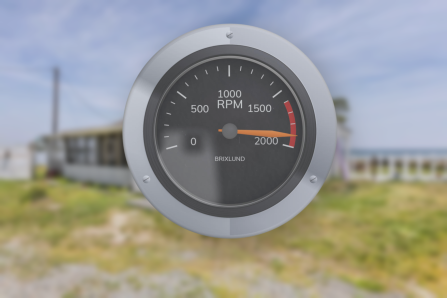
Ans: 1900 rpm
